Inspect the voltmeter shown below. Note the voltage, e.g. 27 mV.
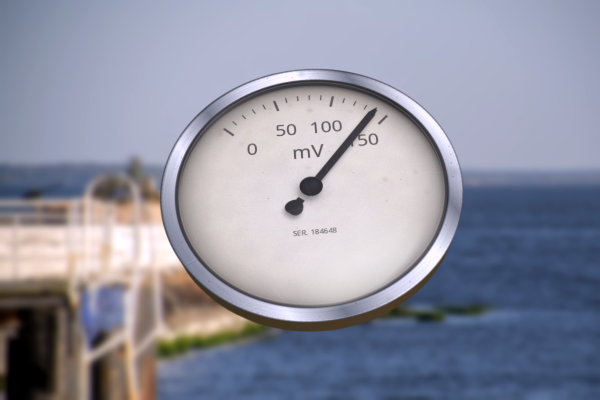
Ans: 140 mV
